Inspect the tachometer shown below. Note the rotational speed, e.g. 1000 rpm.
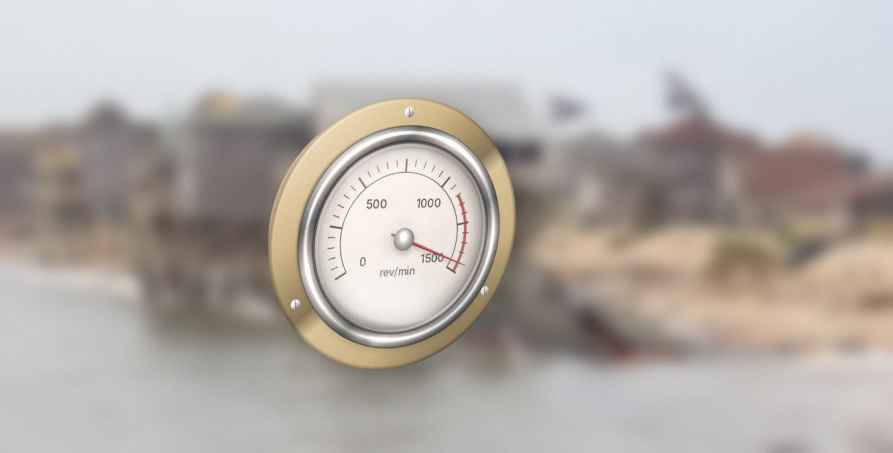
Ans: 1450 rpm
